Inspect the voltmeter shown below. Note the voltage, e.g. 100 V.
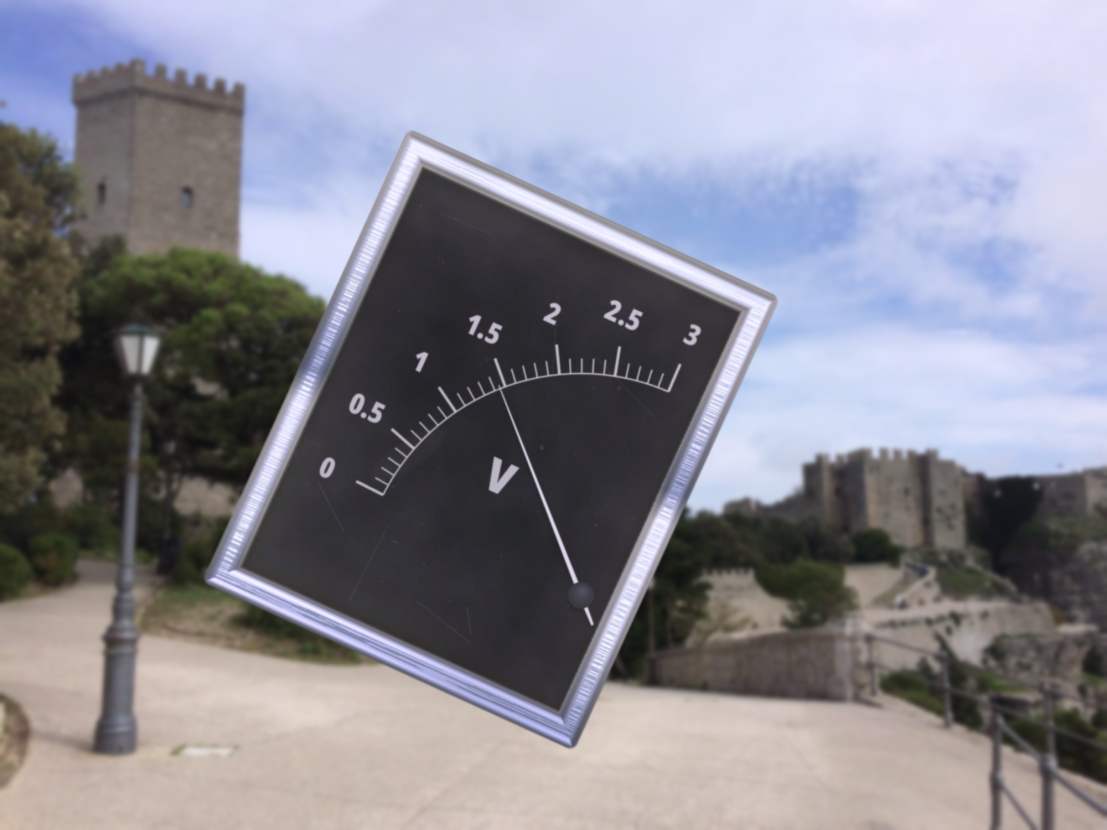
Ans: 1.45 V
